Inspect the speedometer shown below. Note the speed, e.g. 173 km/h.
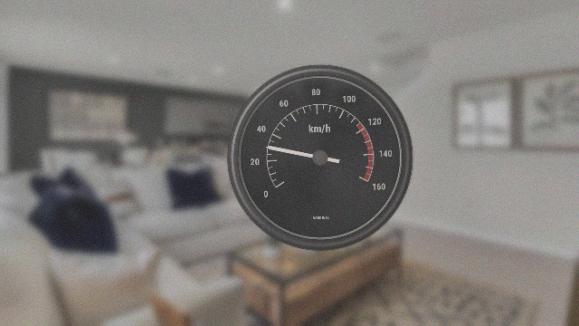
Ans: 30 km/h
